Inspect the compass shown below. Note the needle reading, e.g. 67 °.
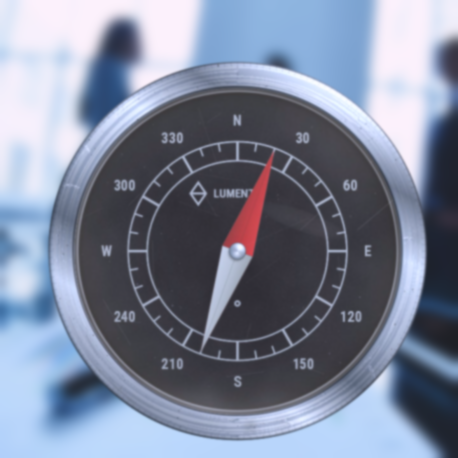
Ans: 20 °
